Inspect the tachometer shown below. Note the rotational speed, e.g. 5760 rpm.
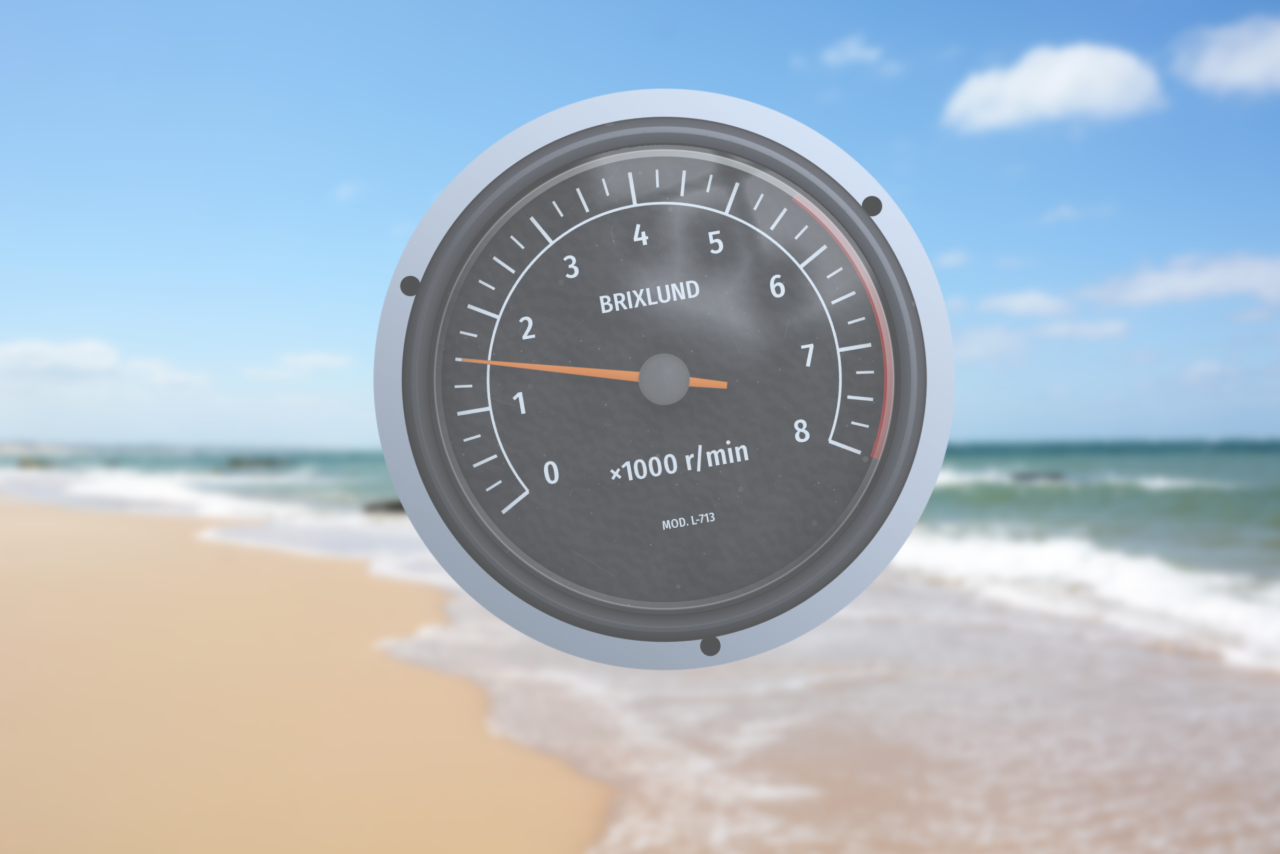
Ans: 1500 rpm
